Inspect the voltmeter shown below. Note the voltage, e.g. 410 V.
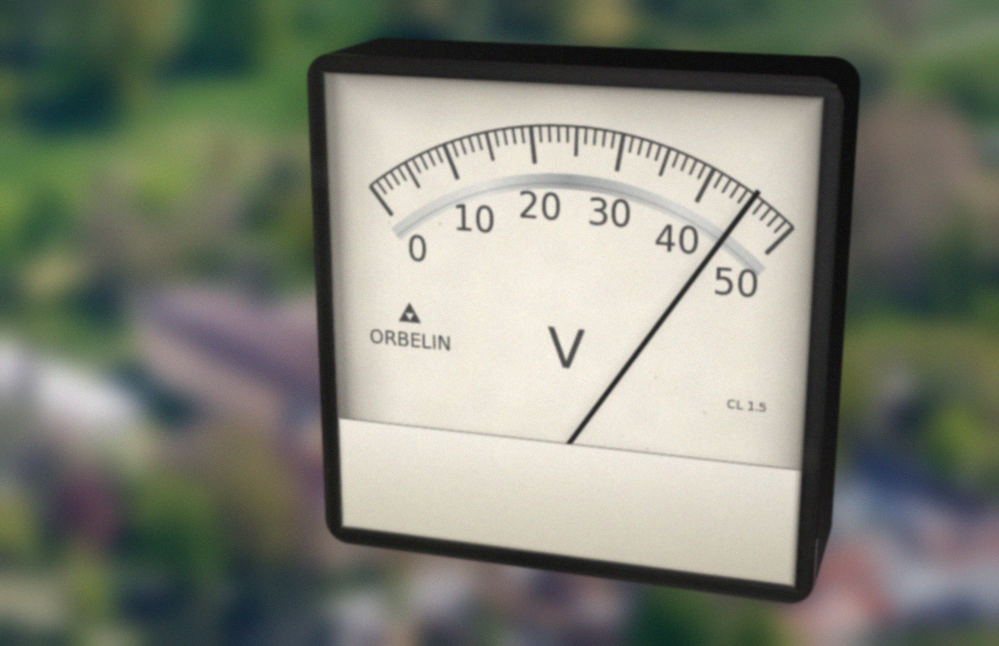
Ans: 45 V
